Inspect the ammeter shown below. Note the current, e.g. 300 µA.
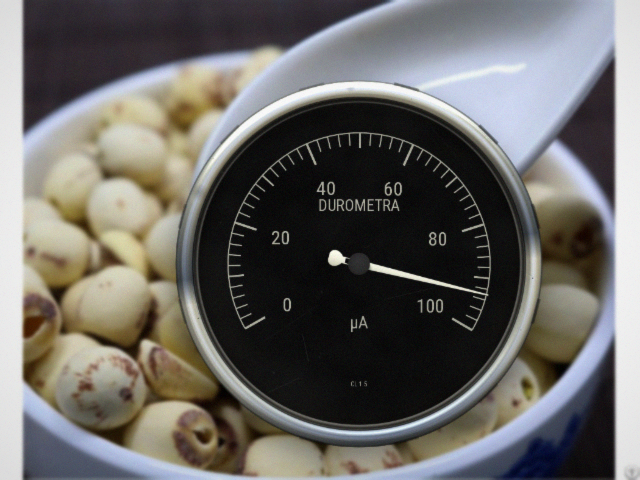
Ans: 93 µA
